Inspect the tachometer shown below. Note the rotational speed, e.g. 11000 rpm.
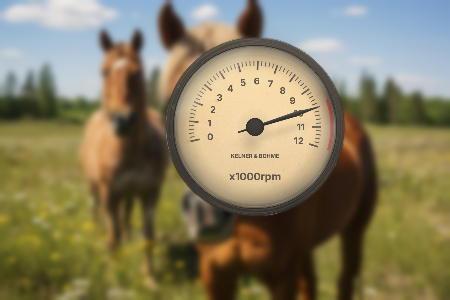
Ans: 10000 rpm
